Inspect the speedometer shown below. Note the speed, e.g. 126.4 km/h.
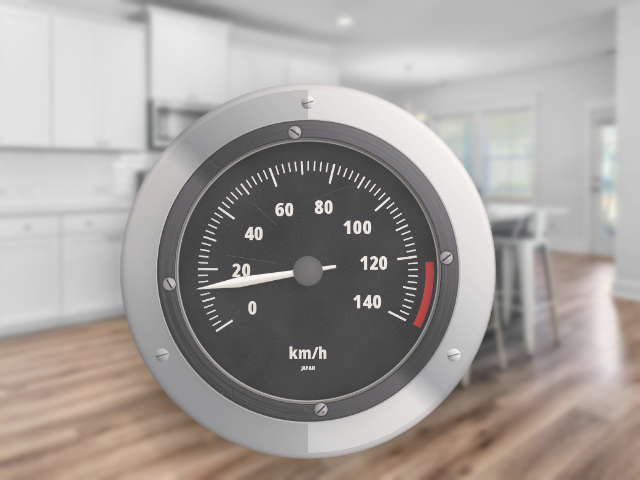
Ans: 14 km/h
